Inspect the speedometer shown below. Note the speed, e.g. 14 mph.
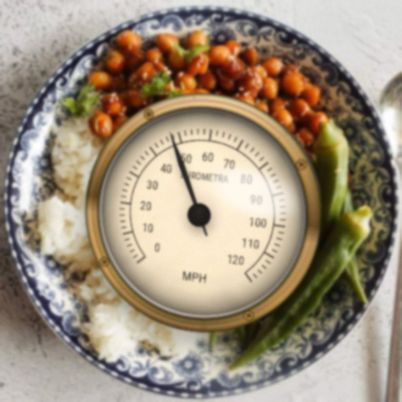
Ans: 48 mph
